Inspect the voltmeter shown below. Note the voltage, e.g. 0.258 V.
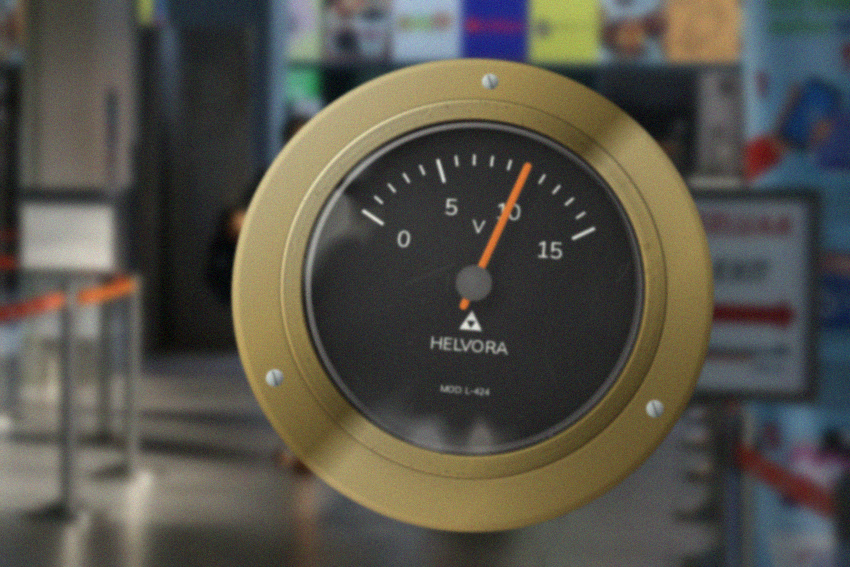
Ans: 10 V
